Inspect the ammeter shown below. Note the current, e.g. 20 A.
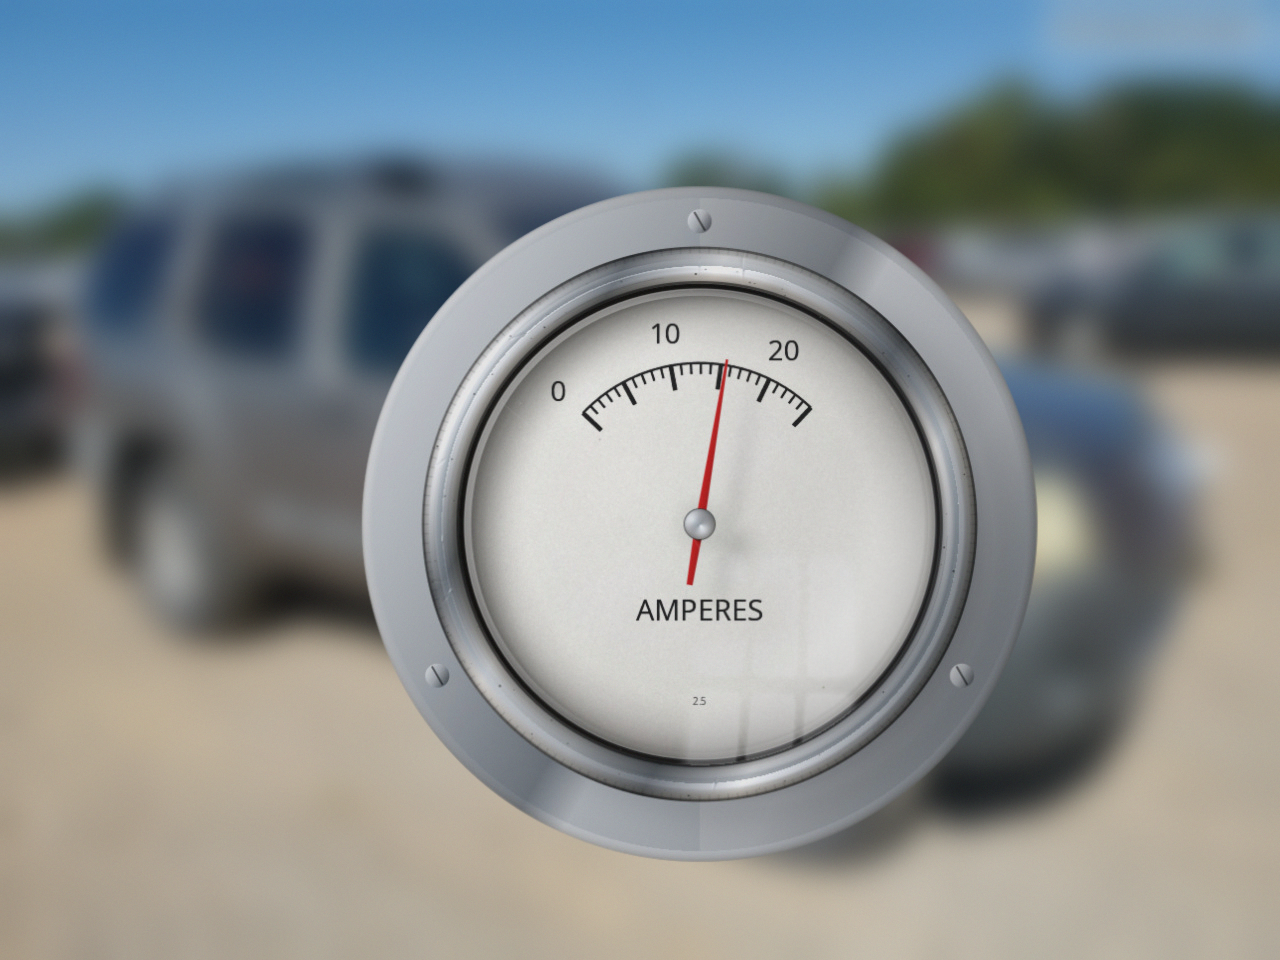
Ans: 15.5 A
